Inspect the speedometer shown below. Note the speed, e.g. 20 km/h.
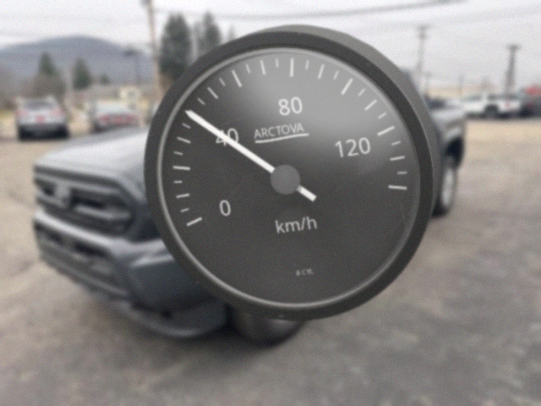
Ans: 40 km/h
